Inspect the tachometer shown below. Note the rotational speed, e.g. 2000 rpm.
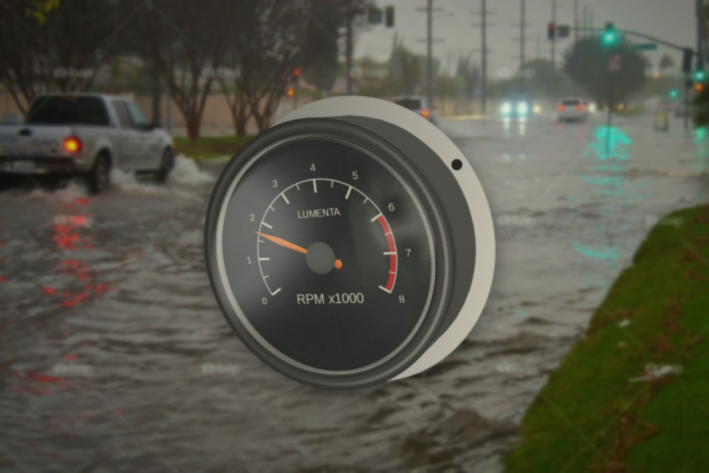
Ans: 1750 rpm
